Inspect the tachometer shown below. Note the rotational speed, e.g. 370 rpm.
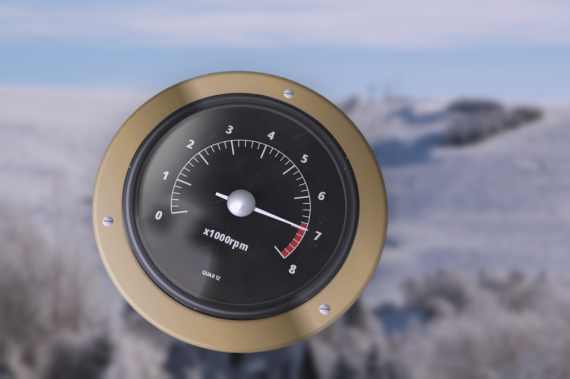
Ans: 7000 rpm
